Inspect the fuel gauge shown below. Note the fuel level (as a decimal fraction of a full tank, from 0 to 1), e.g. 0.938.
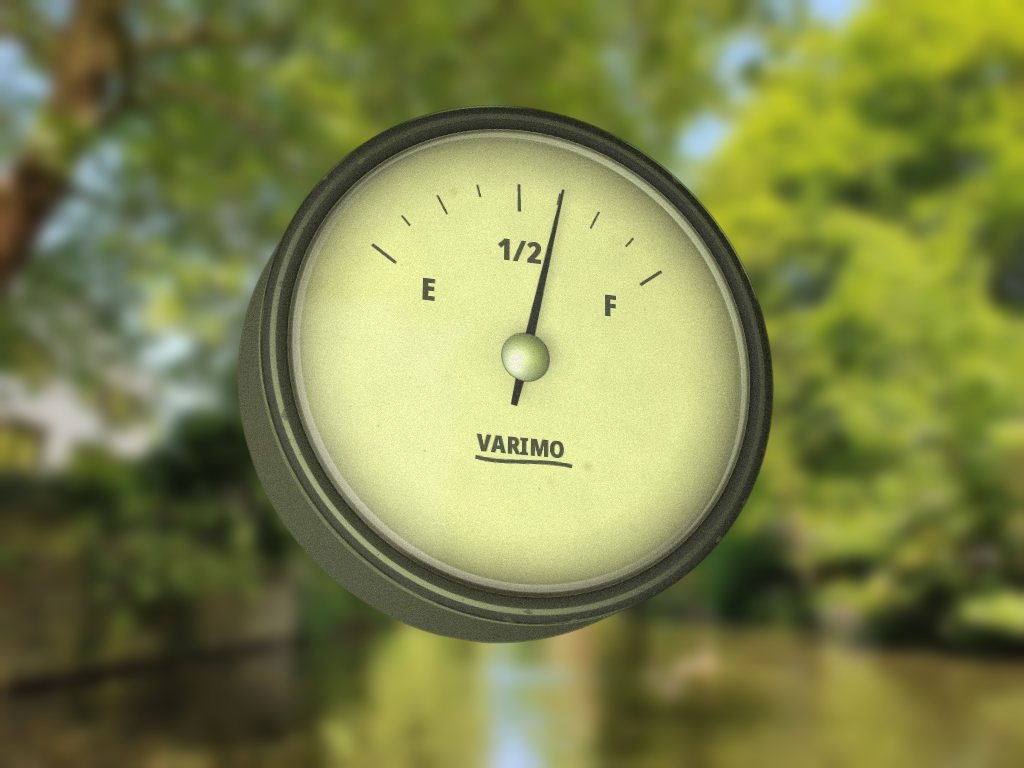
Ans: 0.625
